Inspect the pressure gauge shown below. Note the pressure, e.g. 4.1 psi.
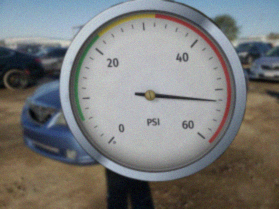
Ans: 52 psi
